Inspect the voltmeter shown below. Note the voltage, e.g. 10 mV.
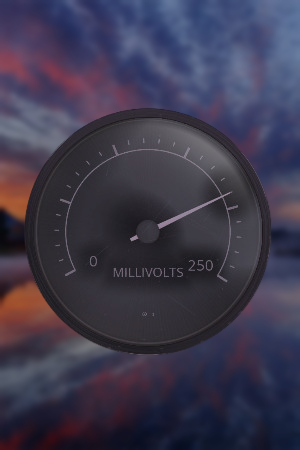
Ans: 190 mV
